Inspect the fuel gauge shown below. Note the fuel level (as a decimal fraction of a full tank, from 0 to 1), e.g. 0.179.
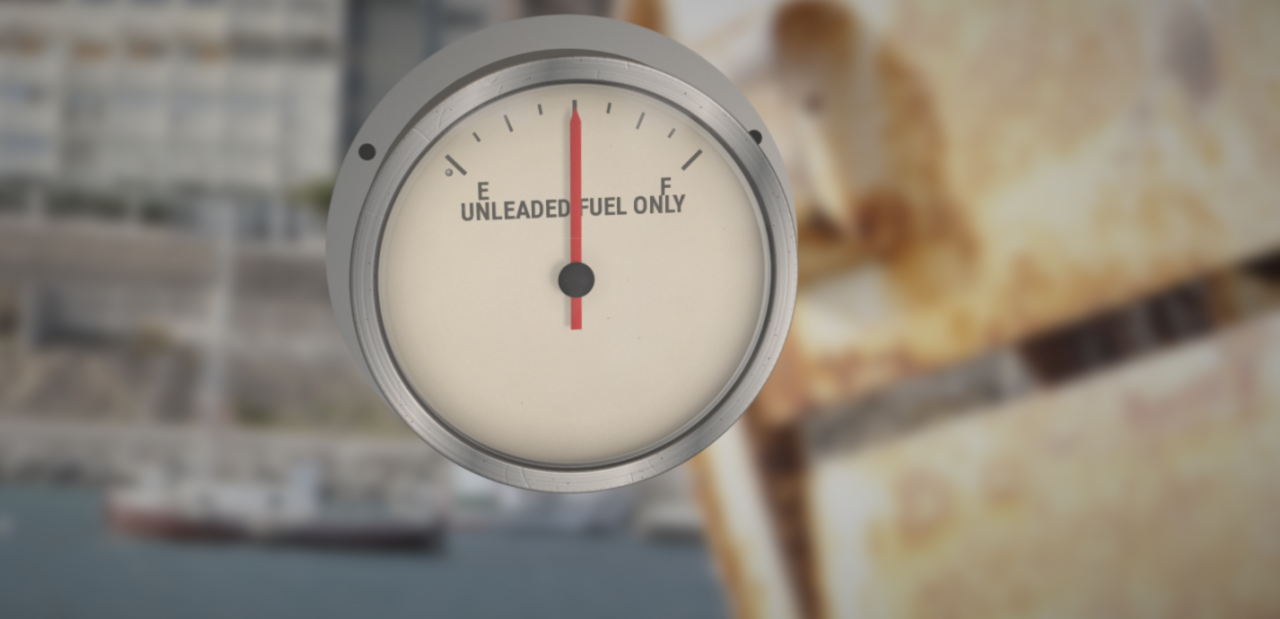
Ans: 0.5
